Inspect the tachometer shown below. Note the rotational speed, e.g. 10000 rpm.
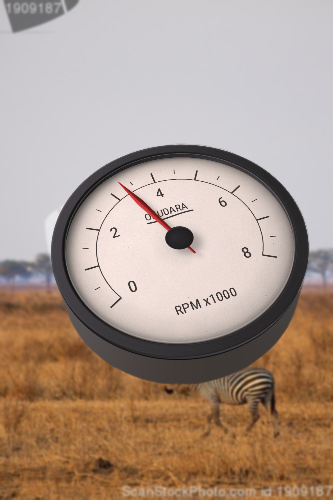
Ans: 3250 rpm
